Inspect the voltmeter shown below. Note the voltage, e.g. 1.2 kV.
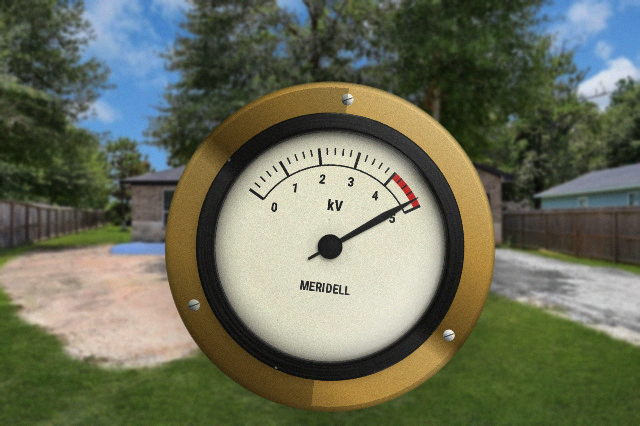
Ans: 4.8 kV
